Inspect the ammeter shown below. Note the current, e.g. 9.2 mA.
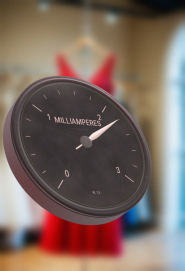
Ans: 2.2 mA
